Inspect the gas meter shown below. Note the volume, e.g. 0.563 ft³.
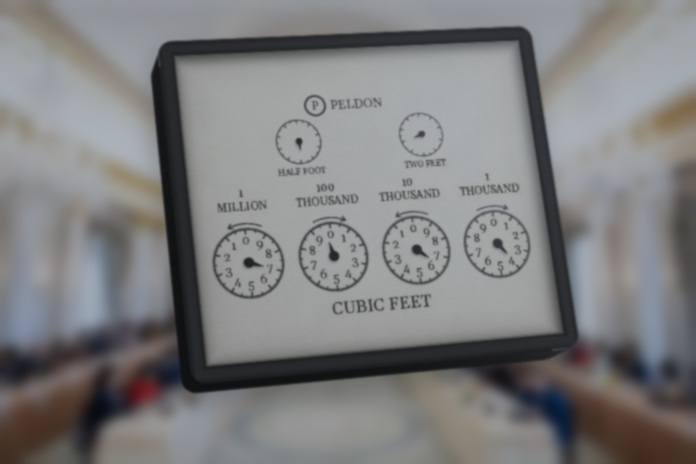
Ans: 696400 ft³
